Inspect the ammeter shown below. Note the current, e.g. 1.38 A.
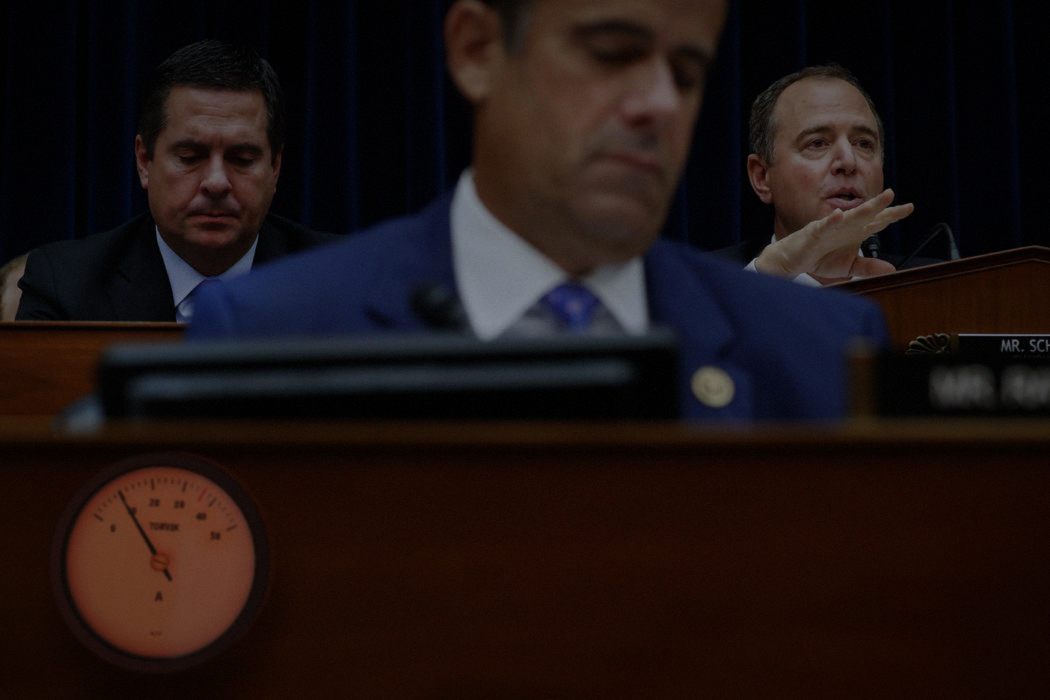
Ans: 10 A
